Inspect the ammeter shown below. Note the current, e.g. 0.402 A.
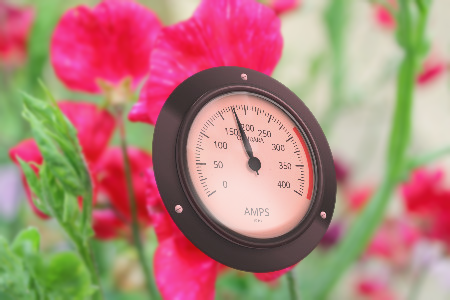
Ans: 175 A
